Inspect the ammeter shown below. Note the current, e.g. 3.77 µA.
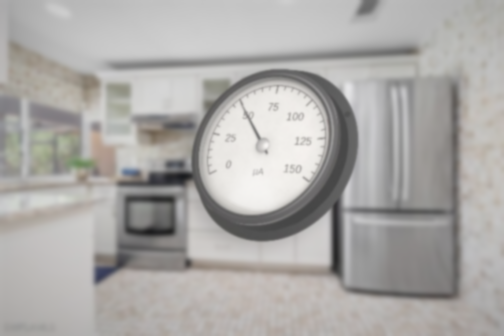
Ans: 50 µA
